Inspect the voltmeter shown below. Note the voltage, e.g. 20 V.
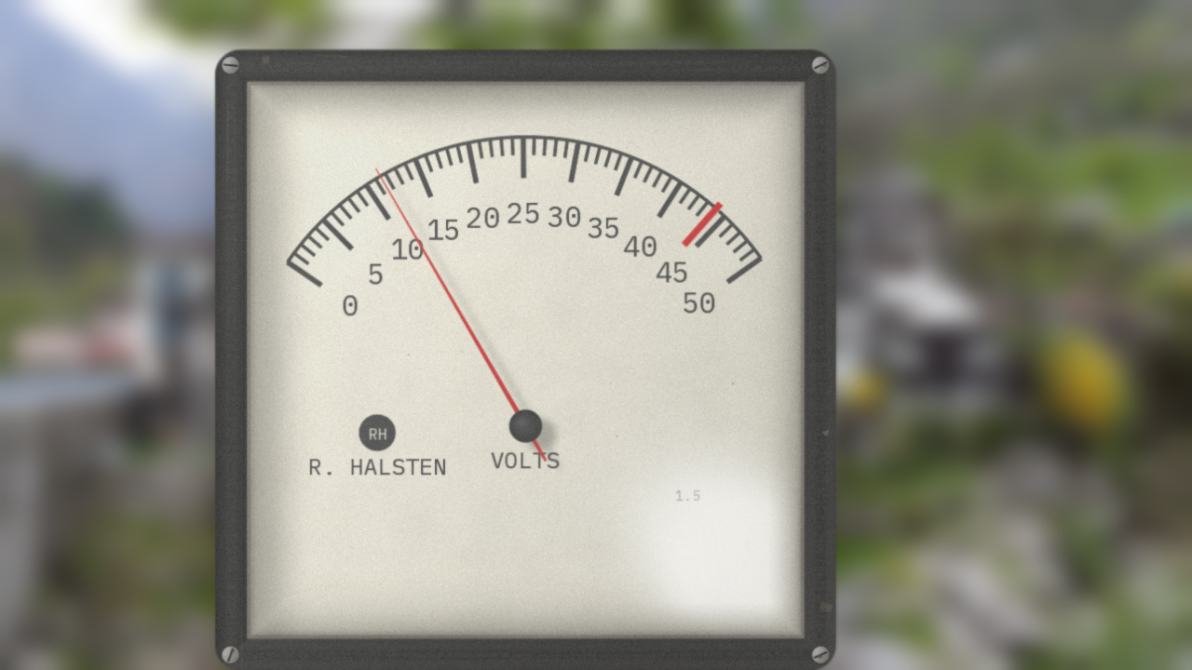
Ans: 11.5 V
